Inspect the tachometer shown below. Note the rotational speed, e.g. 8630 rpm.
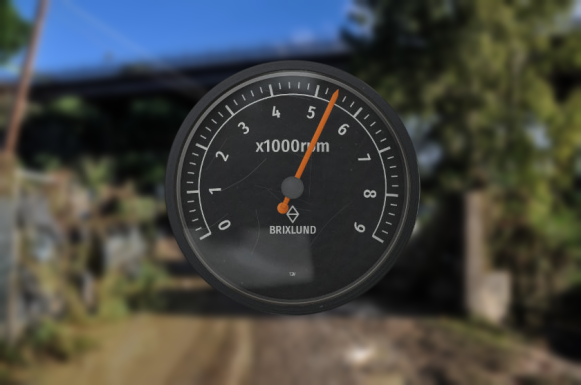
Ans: 5400 rpm
